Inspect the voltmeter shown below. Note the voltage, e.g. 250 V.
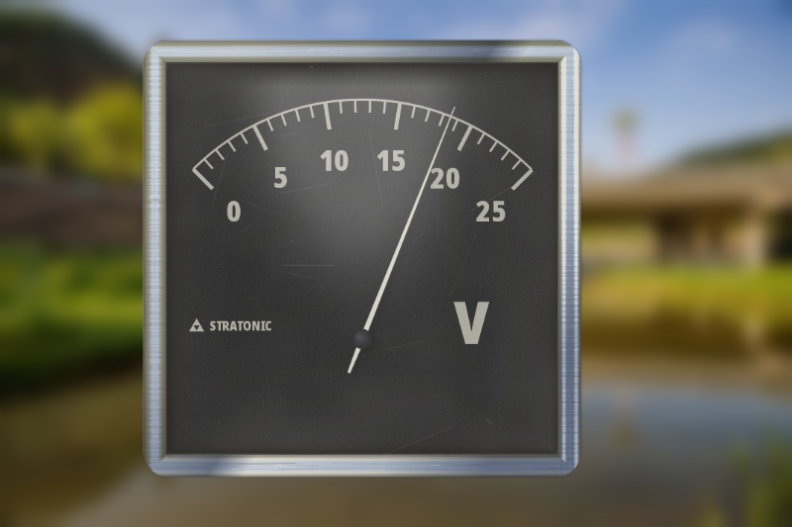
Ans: 18.5 V
